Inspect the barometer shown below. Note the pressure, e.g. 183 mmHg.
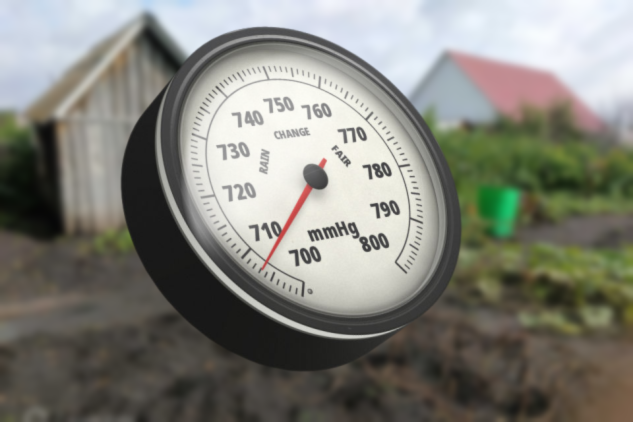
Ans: 707 mmHg
